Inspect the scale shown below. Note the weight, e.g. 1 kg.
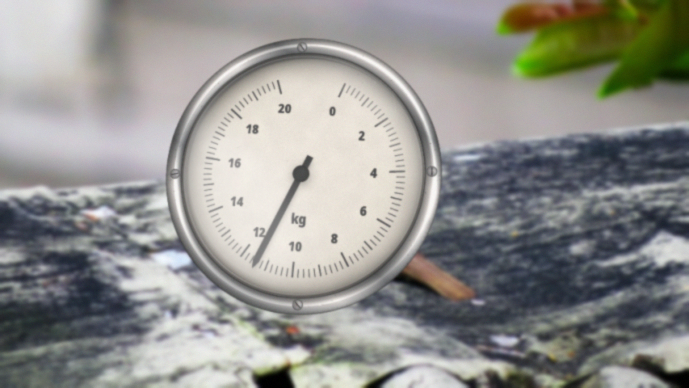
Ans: 11.4 kg
